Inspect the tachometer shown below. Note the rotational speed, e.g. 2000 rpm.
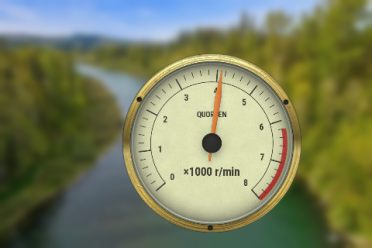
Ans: 4100 rpm
